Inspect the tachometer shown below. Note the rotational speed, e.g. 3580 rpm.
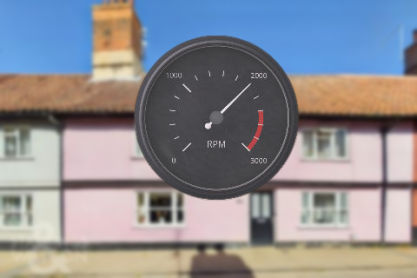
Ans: 2000 rpm
